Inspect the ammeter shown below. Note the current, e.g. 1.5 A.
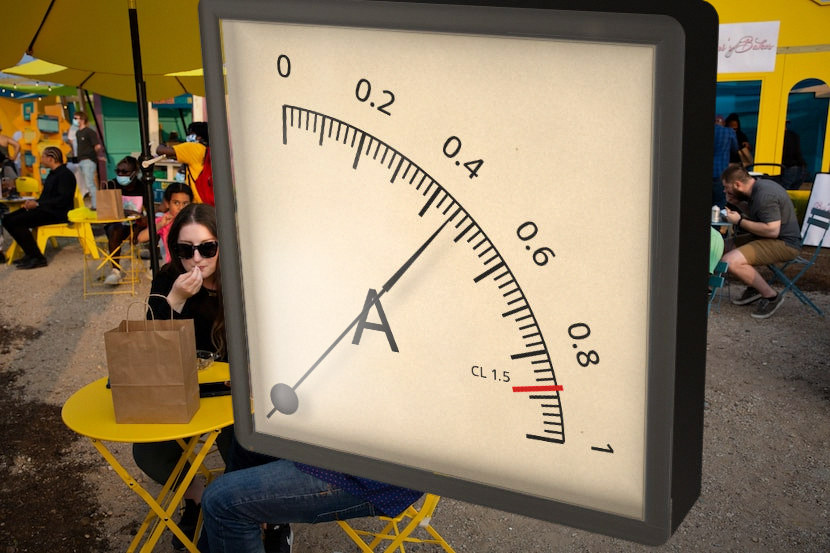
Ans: 0.46 A
